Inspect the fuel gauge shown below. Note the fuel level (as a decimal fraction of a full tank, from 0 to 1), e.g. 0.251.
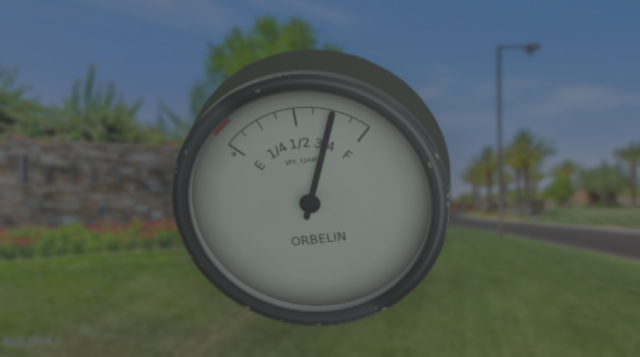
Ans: 0.75
